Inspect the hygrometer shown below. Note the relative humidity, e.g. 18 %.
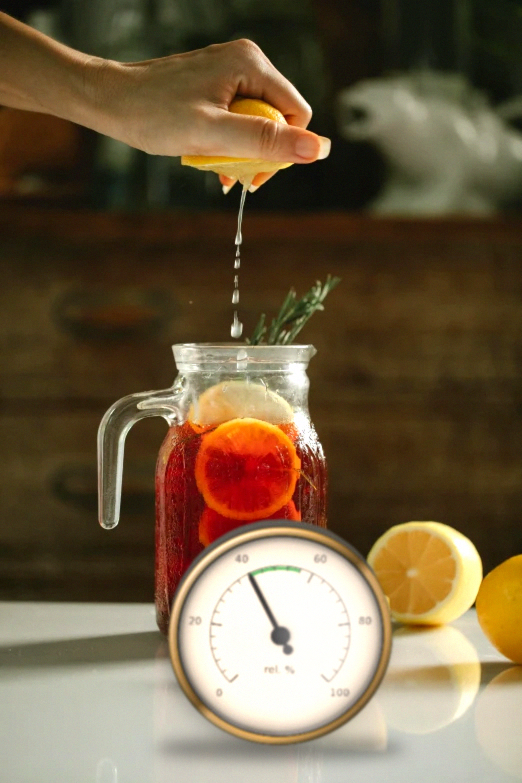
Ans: 40 %
